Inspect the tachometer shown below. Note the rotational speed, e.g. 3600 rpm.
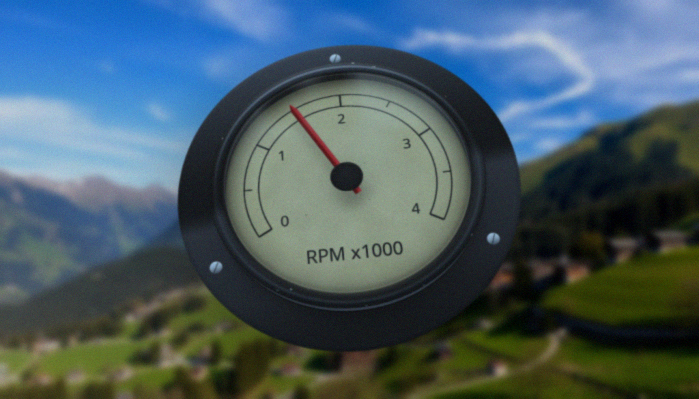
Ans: 1500 rpm
